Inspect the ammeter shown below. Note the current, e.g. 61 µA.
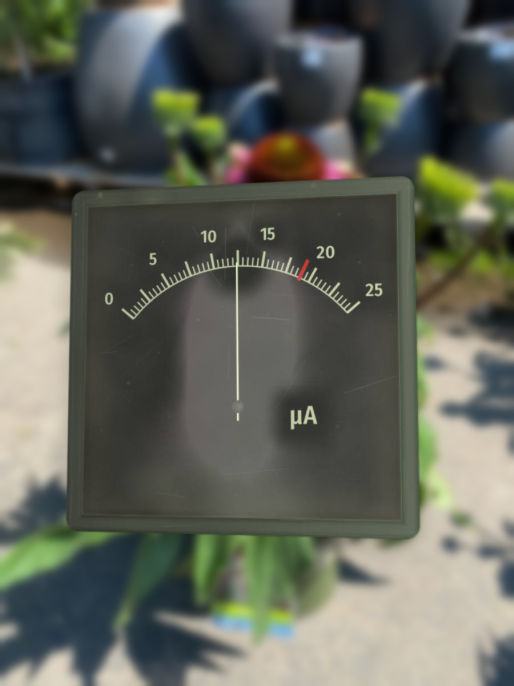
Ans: 12.5 µA
